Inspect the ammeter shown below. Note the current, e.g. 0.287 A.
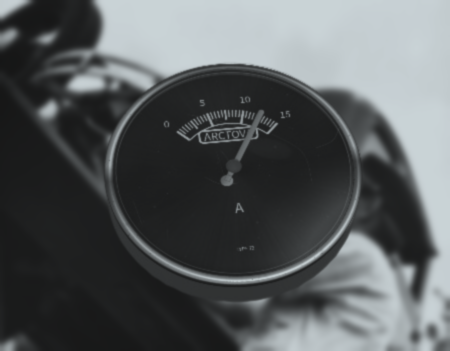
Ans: 12.5 A
